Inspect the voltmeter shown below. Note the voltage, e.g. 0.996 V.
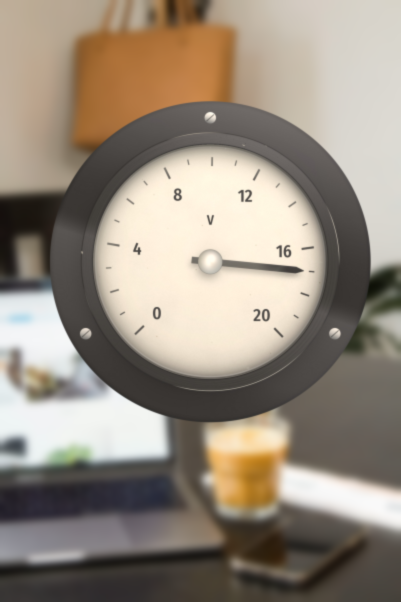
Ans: 17 V
